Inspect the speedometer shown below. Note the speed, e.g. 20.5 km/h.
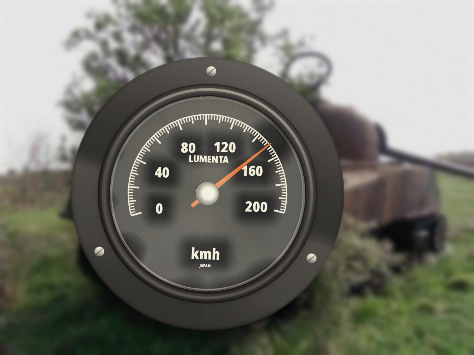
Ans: 150 km/h
